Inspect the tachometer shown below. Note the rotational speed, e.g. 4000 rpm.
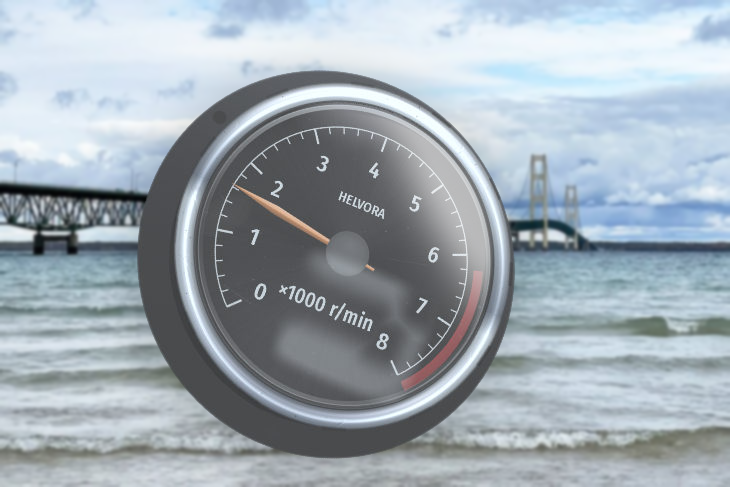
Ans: 1600 rpm
